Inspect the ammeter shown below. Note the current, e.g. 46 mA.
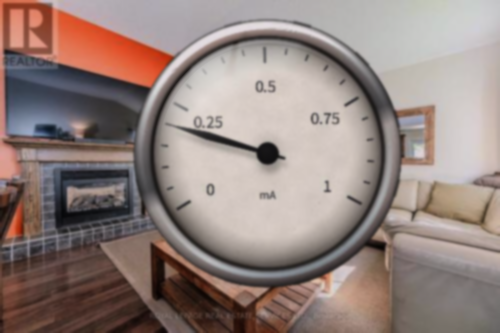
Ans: 0.2 mA
